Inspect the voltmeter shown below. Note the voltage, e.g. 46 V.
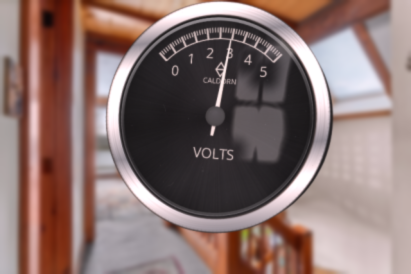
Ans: 3 V
